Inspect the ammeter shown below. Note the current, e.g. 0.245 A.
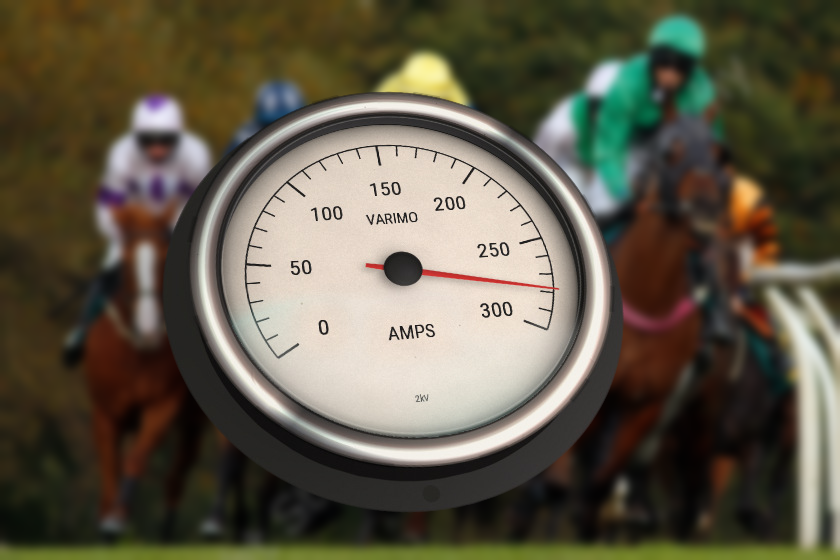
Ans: 280 A
